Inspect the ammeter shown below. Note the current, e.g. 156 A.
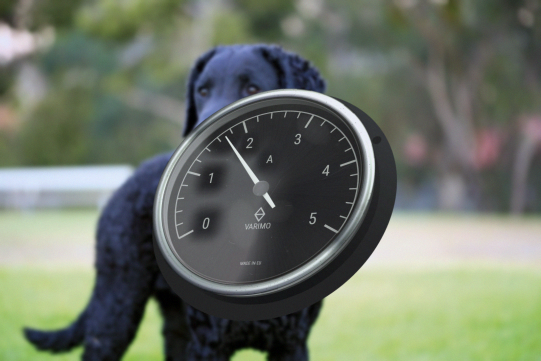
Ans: 1.7 A
